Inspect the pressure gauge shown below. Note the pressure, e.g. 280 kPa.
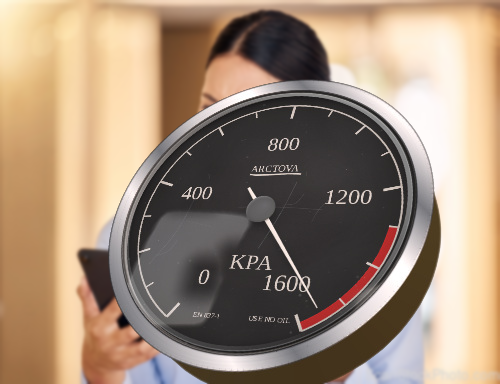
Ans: 1550 kPa
